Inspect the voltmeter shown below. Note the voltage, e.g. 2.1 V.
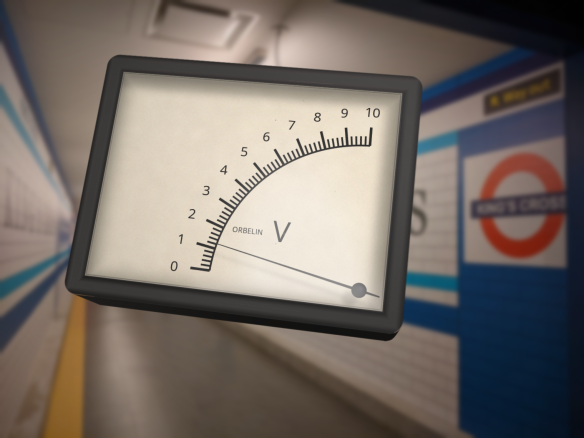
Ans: 1.2 V
